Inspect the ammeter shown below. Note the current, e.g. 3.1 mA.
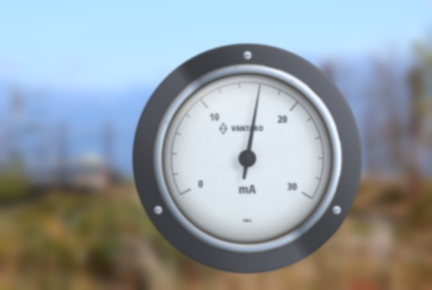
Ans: 16 mA
